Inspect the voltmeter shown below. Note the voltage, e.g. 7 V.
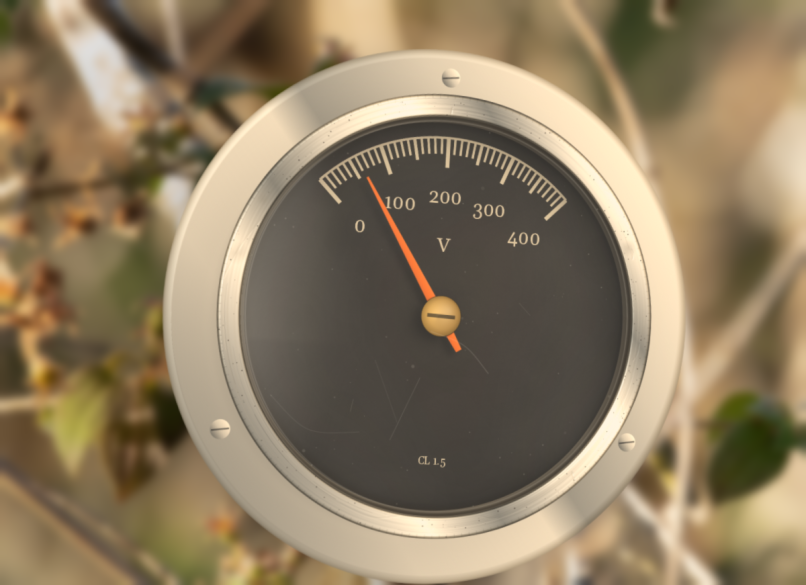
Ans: 60 V
